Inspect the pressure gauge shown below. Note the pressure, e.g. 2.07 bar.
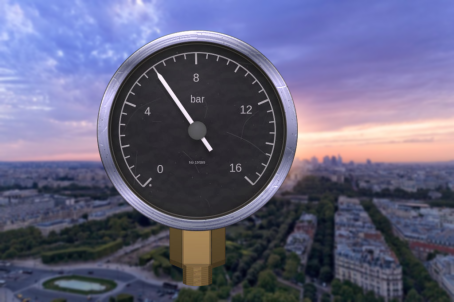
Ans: 6 bar
